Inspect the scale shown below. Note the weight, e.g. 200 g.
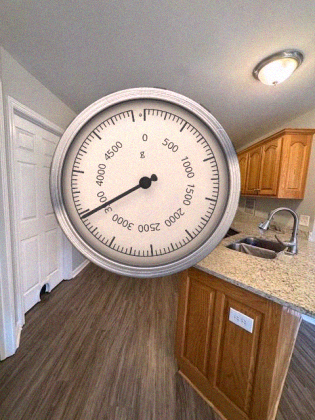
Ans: 3450 g
